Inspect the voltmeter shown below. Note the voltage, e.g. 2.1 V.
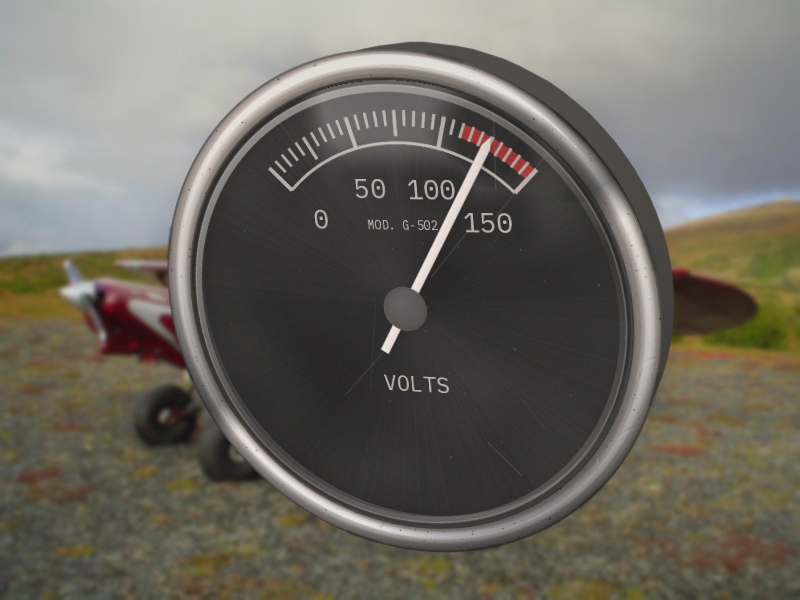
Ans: 125 V
